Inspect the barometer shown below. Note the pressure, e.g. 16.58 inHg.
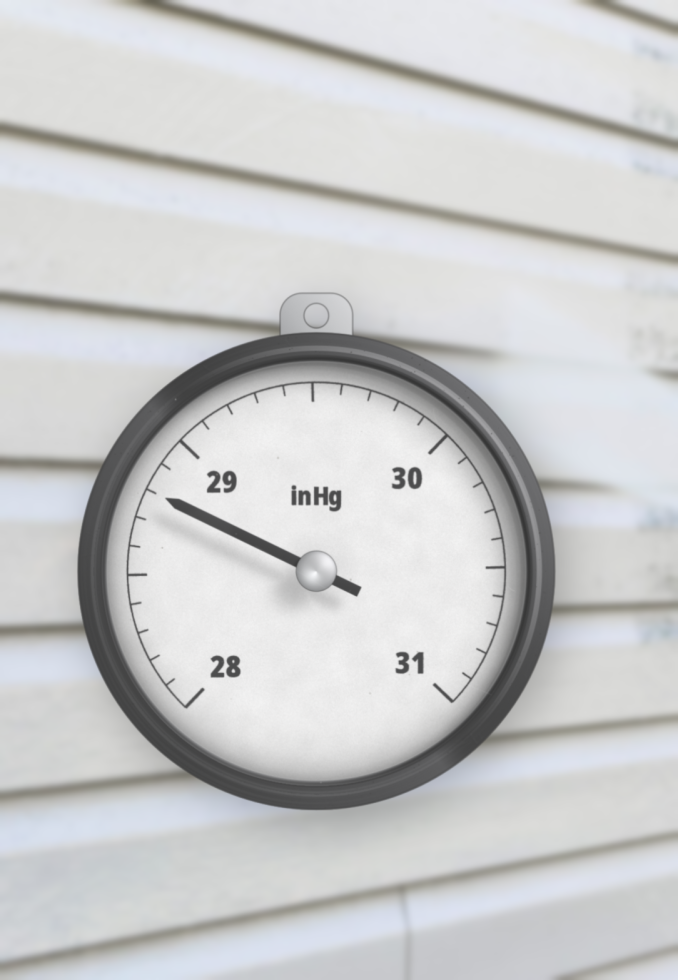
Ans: 28.8 inHg
